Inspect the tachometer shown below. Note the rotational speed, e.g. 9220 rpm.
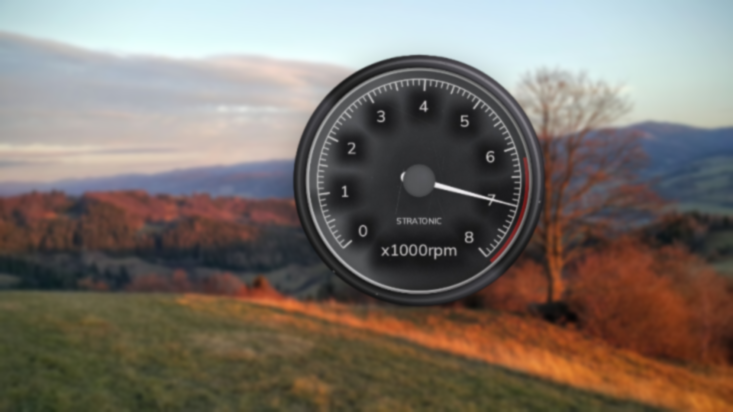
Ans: 7000 rpm
